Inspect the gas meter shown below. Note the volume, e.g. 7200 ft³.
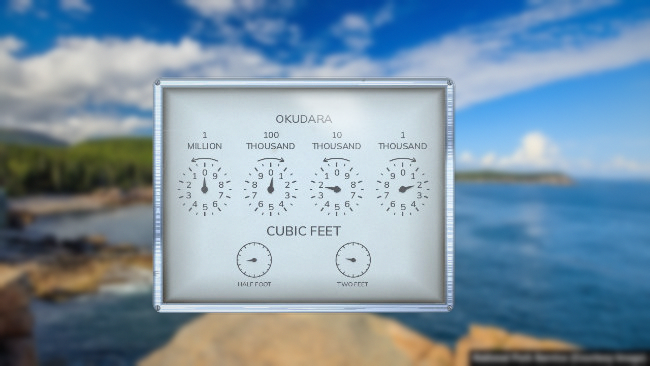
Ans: 2200 ft³
